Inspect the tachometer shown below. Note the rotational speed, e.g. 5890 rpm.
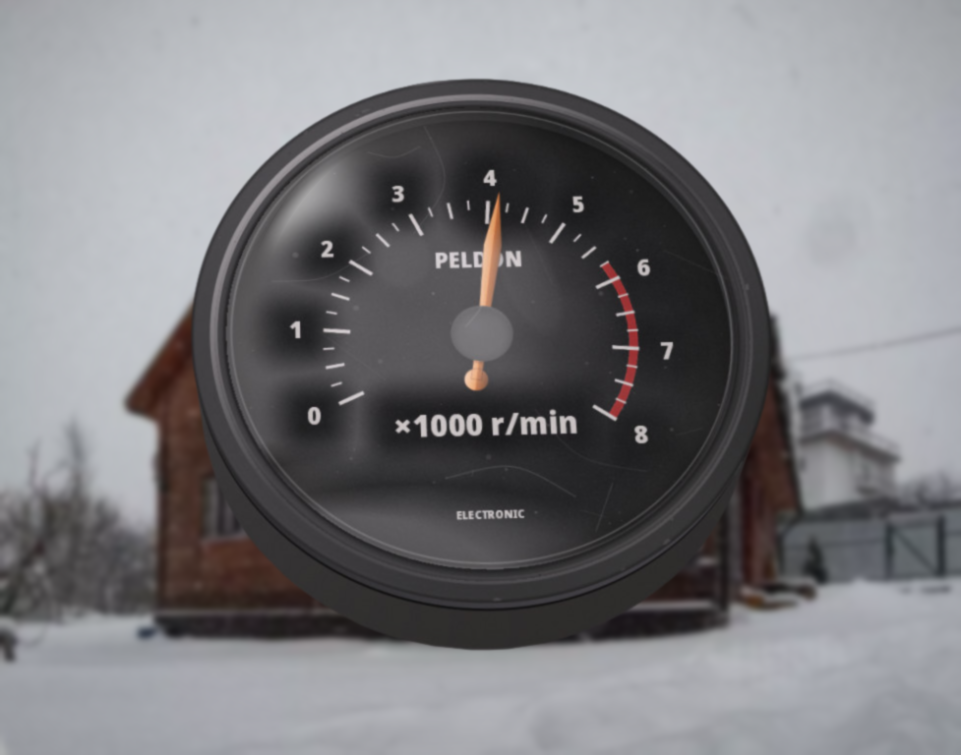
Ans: 4125 rpm
